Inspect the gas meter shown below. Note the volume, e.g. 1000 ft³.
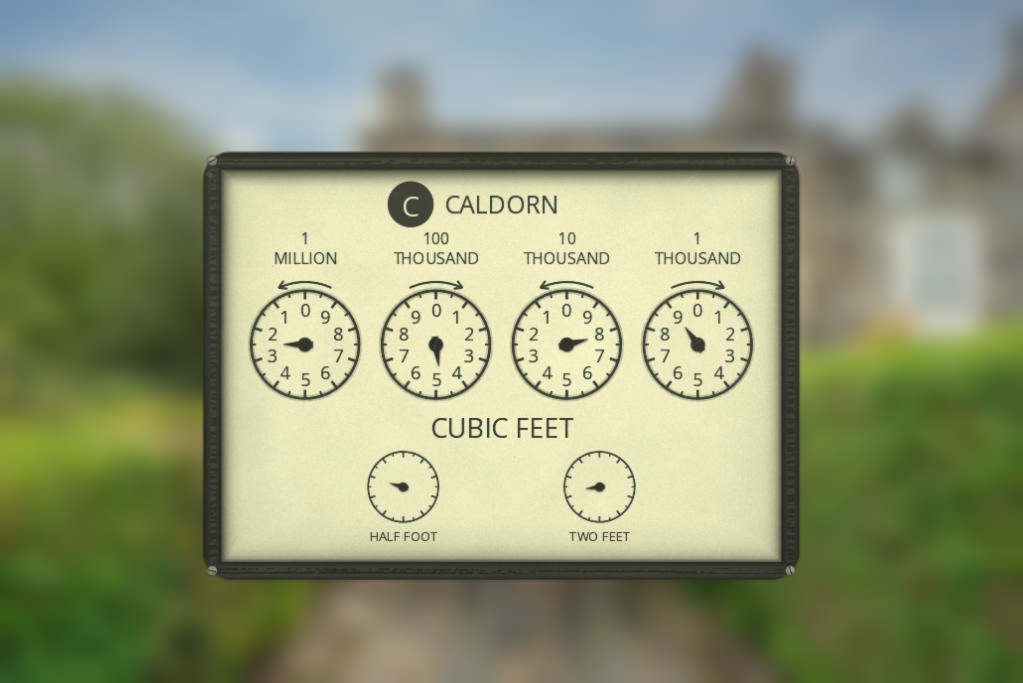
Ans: 247900 ft³
